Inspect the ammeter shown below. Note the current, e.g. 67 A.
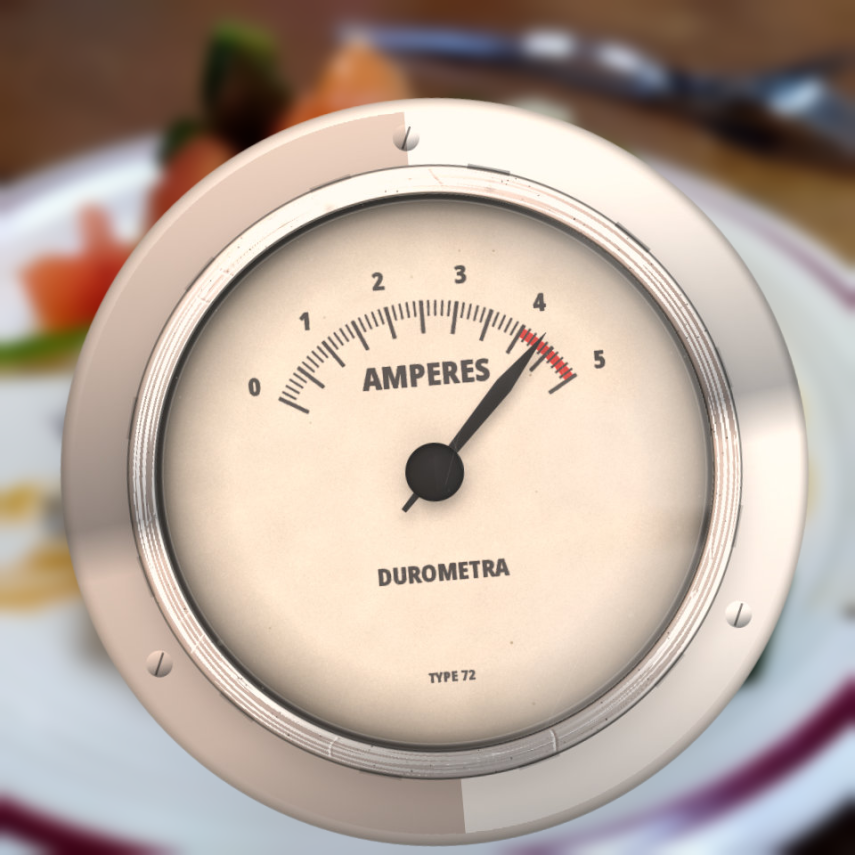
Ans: 4.3 A
